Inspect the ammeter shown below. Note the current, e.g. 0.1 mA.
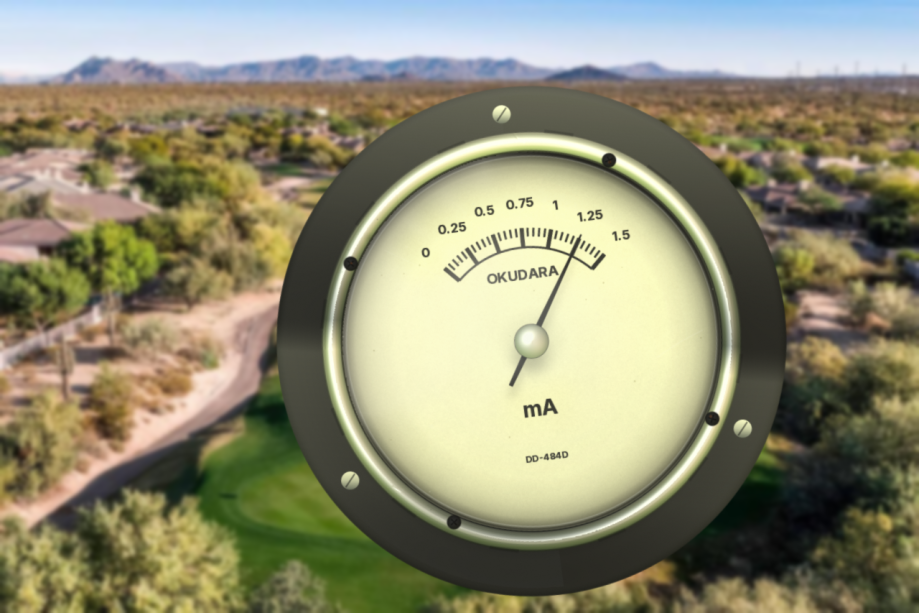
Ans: 1.25 mA
